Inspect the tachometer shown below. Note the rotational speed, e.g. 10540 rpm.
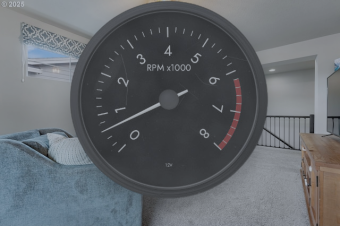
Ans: 600 rpm
